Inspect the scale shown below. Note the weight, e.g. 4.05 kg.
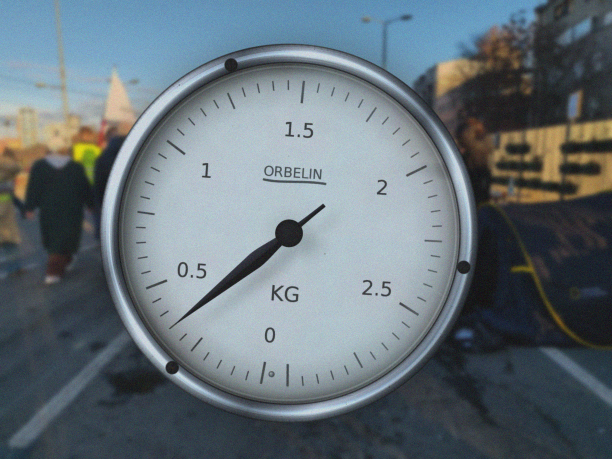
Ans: 0.35 kg
